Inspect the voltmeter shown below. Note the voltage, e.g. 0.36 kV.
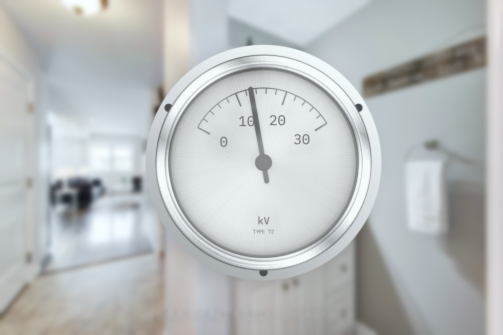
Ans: 13 kV
